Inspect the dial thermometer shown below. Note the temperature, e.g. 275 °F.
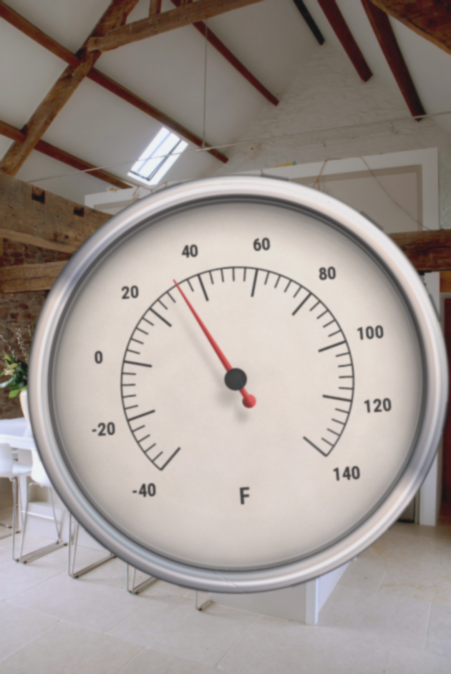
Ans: 32 °F
